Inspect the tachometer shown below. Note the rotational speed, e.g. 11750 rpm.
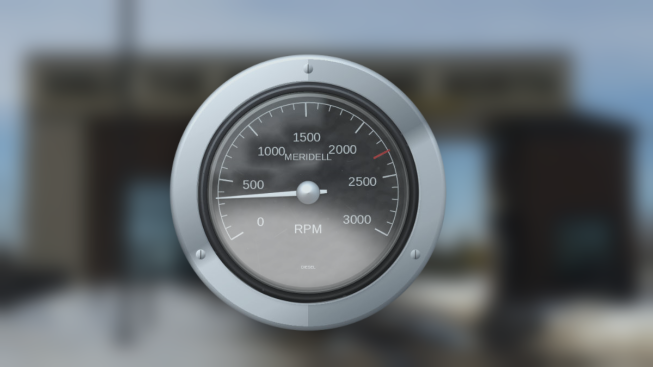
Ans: 350 rpm
